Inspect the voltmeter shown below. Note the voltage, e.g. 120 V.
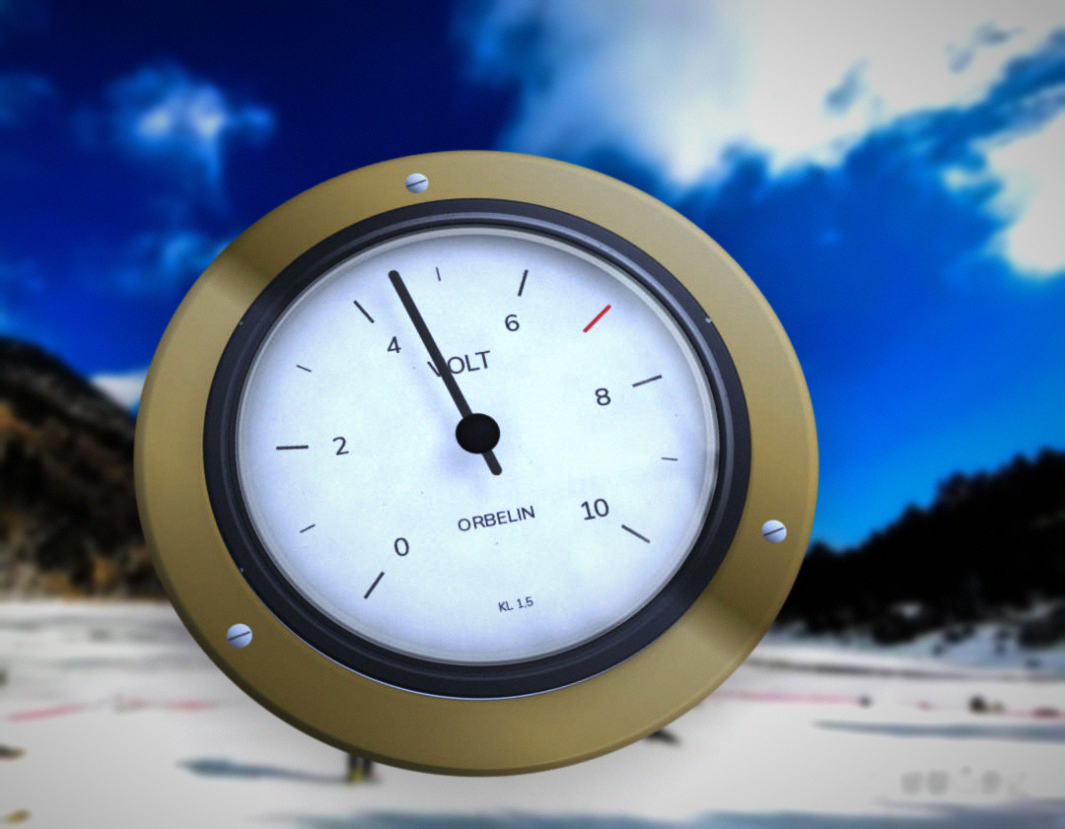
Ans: 4.5 V
